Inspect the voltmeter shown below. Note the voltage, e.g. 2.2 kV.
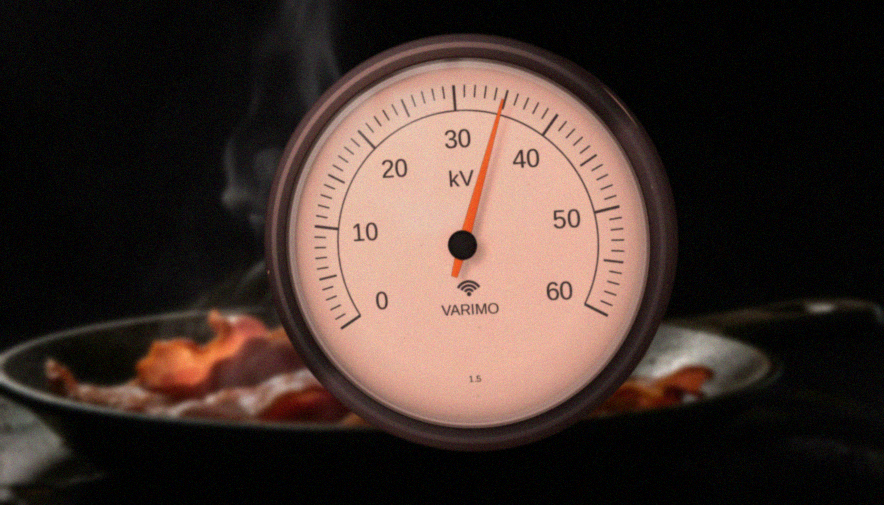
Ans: 35 kV
